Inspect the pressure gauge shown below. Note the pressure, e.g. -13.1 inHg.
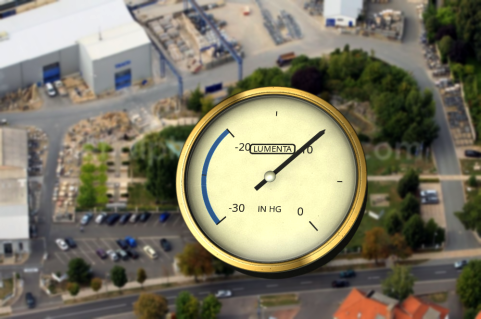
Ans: -10 inHg
